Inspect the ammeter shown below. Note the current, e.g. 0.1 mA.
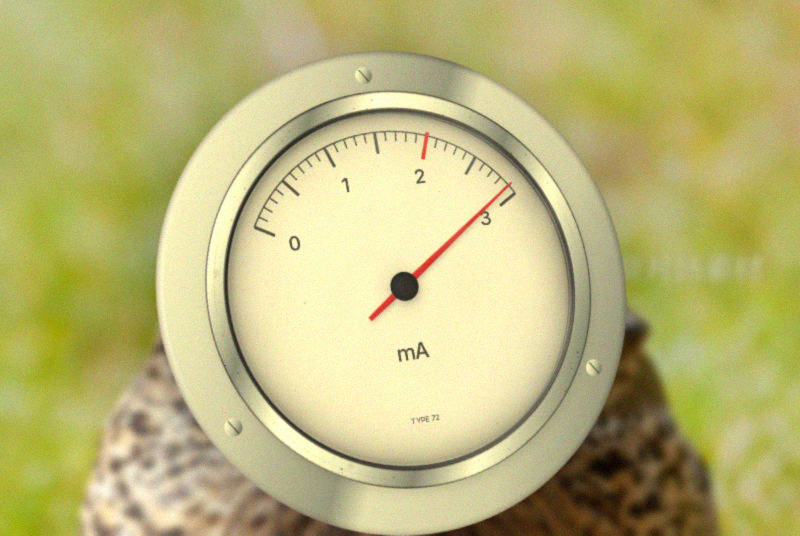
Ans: 2.9 mA
